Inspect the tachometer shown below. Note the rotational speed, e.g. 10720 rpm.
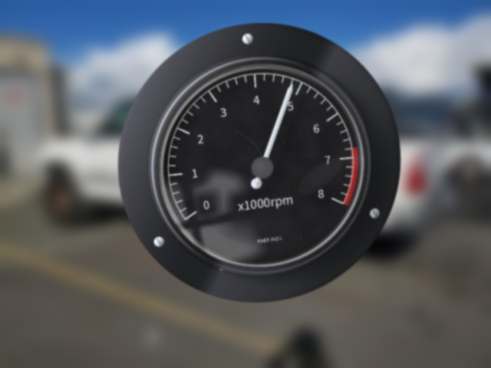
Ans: 4800 rpm
